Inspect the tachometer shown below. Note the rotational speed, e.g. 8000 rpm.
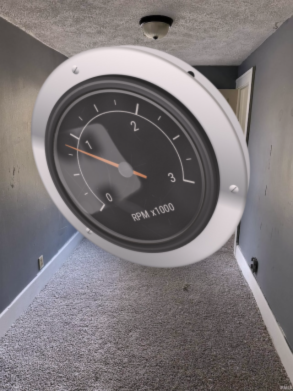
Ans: 875 rpm
